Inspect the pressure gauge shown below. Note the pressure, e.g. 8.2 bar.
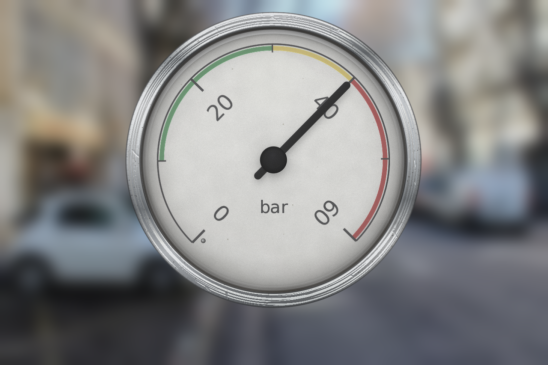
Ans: 40 bar
